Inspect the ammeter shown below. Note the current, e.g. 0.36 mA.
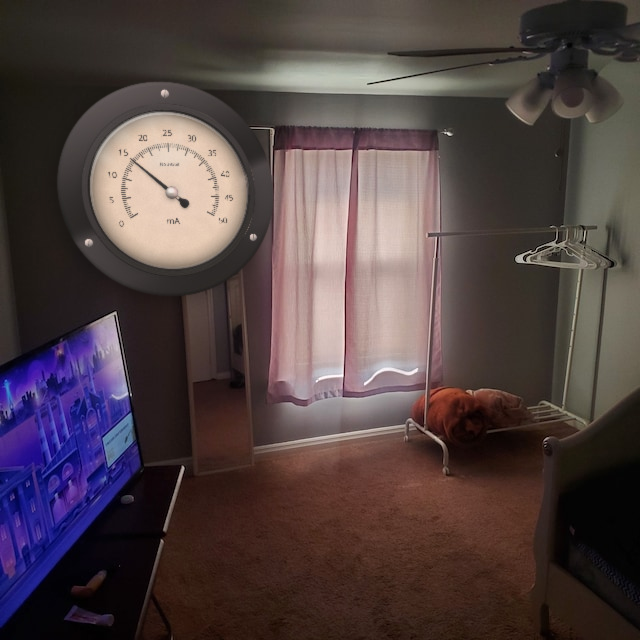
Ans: 15 mA
